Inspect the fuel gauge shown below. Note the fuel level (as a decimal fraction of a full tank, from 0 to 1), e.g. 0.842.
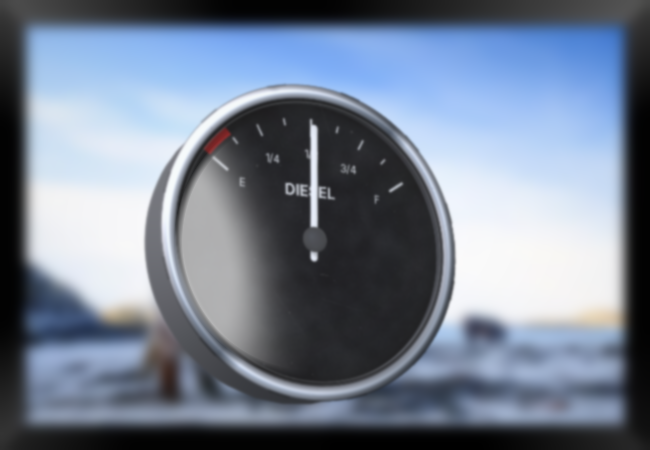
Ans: 0.5
